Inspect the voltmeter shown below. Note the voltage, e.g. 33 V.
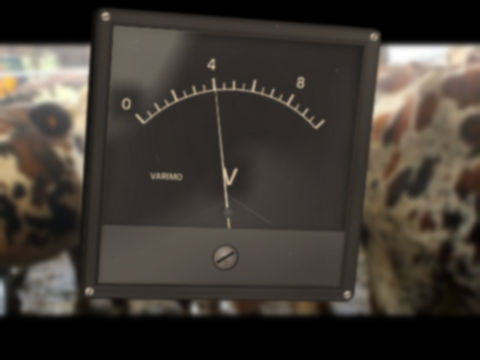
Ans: 4 V
